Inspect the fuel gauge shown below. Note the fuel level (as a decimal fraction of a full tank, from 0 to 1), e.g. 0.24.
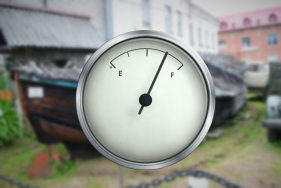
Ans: 0.75
